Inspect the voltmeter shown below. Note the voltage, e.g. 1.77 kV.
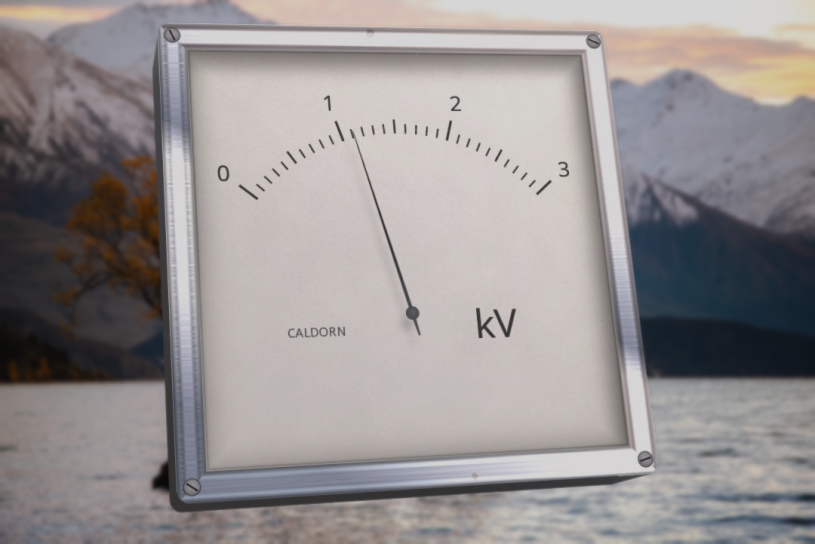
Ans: 1.1 kV
